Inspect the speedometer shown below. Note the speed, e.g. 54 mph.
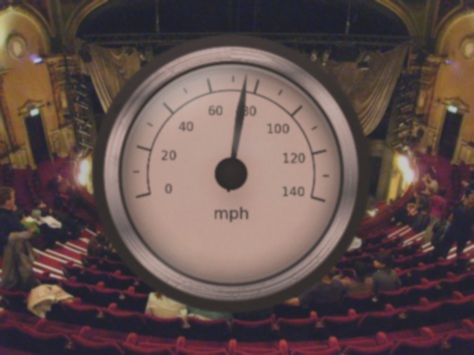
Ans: 75 mph
